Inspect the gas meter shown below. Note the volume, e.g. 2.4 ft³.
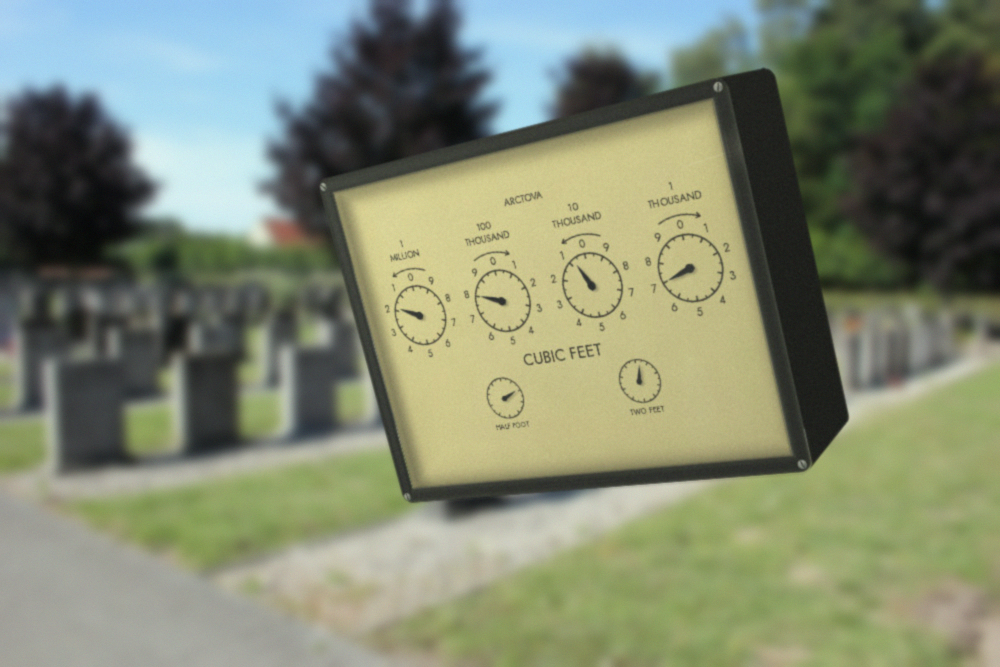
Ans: 180700 ft³
